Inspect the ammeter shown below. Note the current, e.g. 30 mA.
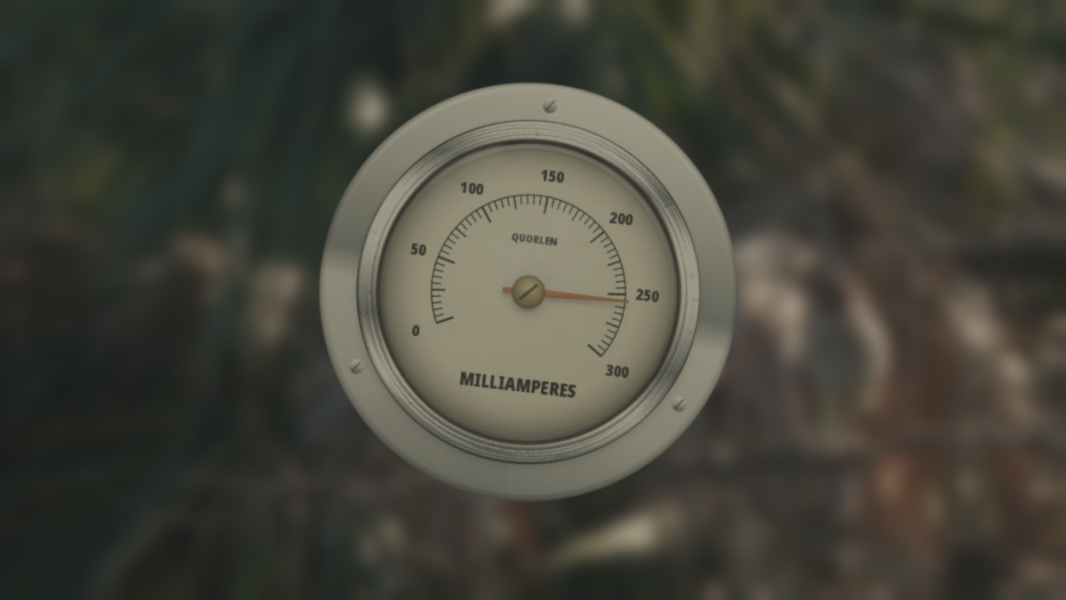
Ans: 255 mA
